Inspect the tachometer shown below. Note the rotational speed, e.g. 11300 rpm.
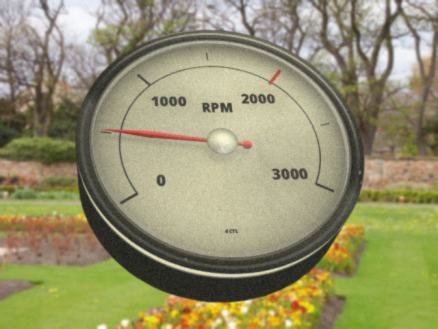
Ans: 500 rpm
